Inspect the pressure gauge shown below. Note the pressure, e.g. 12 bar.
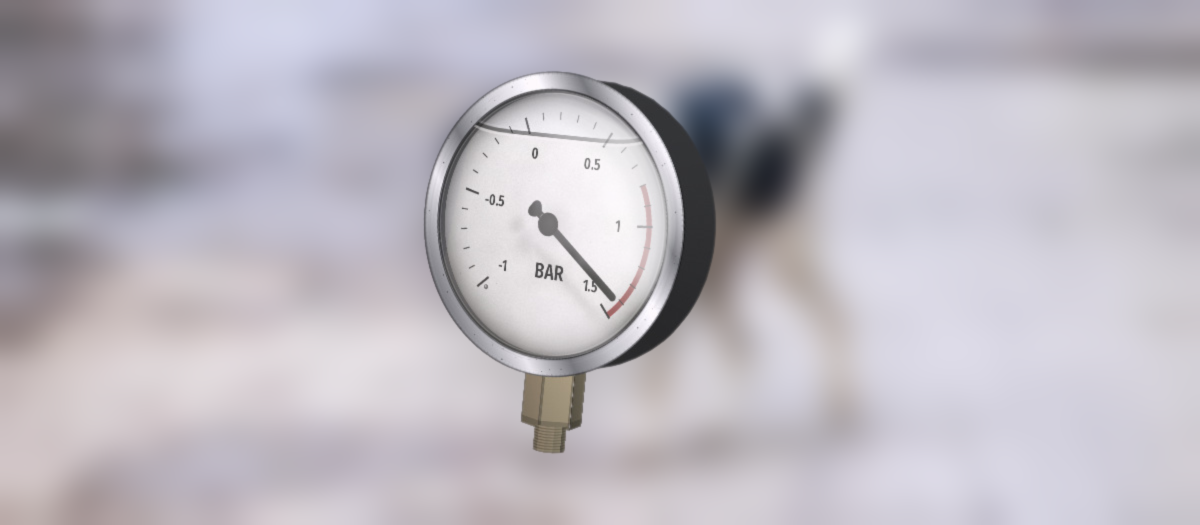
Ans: 1.4 bar
